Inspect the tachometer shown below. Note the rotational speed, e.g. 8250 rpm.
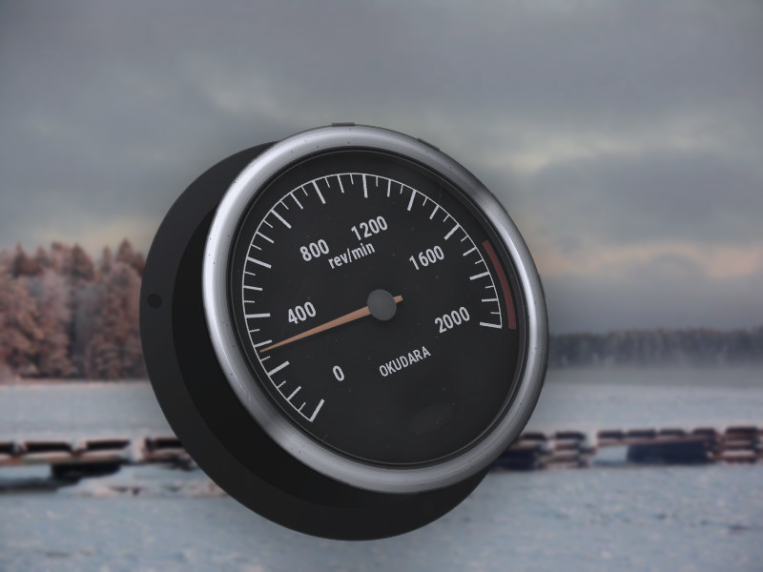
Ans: 275 rpm
